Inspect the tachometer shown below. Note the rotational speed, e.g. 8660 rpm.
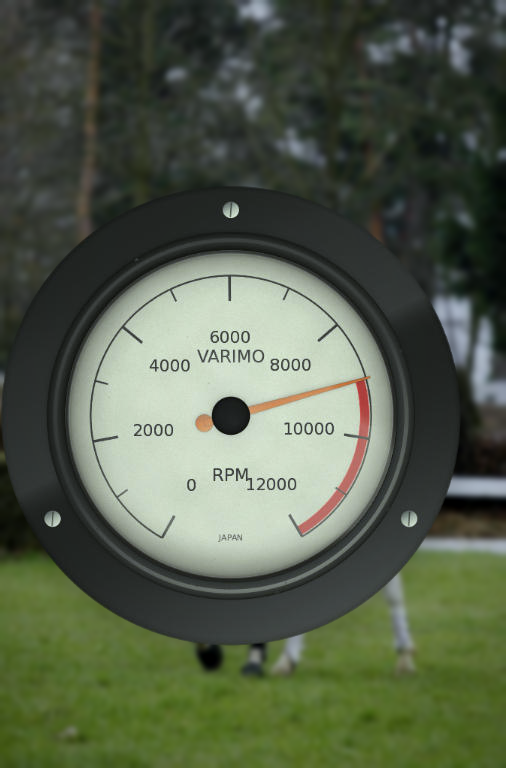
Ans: 9000 rpm
